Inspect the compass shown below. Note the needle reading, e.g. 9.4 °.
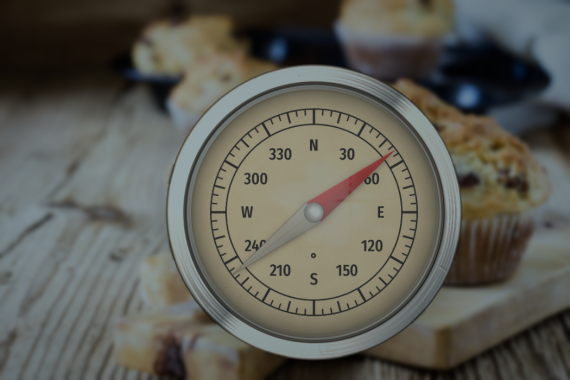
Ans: 52.5 °
